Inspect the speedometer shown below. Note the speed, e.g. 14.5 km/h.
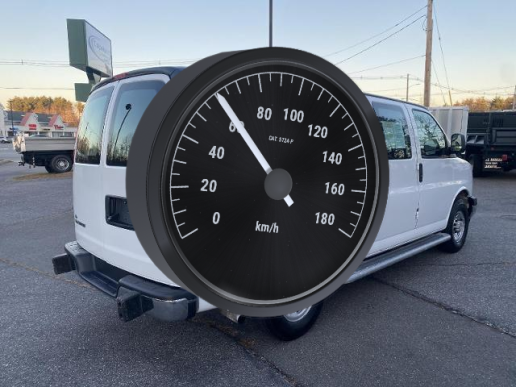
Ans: 60 km/h
